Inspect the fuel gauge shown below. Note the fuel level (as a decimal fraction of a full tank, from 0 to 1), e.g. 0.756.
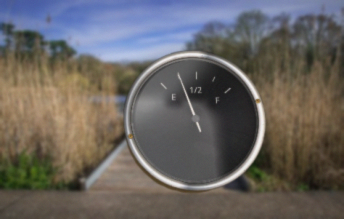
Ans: 0.25
